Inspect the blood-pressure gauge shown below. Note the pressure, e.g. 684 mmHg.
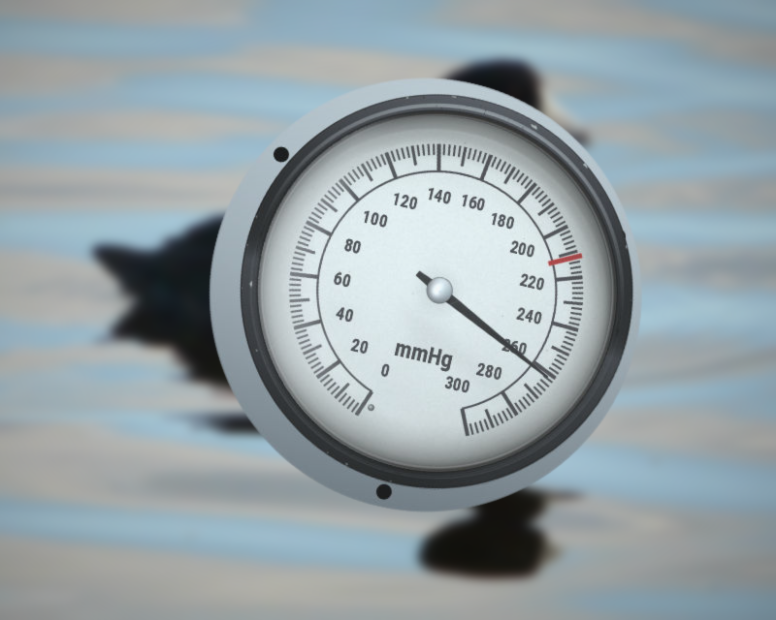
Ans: 262 mmHg
